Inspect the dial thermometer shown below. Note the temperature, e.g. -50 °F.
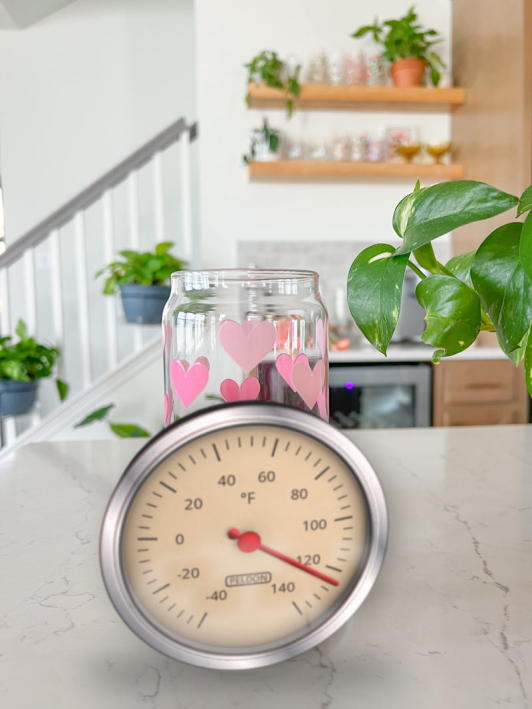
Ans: 124 °F
